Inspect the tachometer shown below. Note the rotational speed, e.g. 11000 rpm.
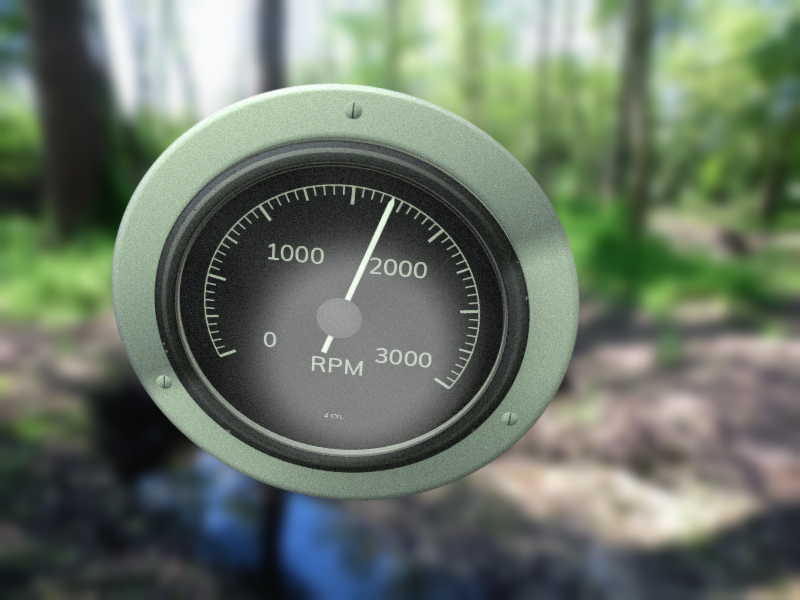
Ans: 1700 rpm
